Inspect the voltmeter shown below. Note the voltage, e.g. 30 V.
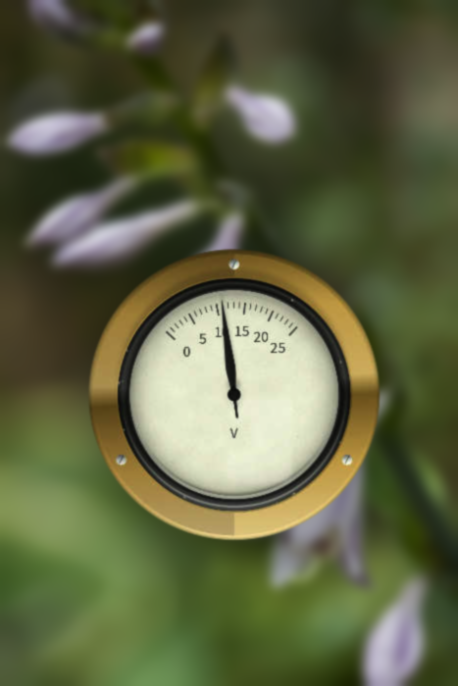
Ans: 11 V
